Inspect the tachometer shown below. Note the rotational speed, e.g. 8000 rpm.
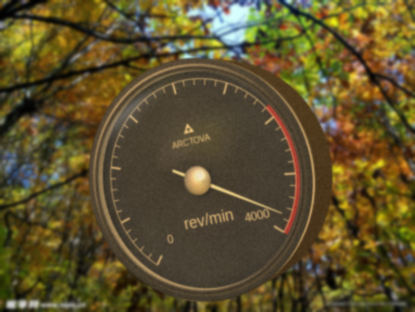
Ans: 3850 rpm
